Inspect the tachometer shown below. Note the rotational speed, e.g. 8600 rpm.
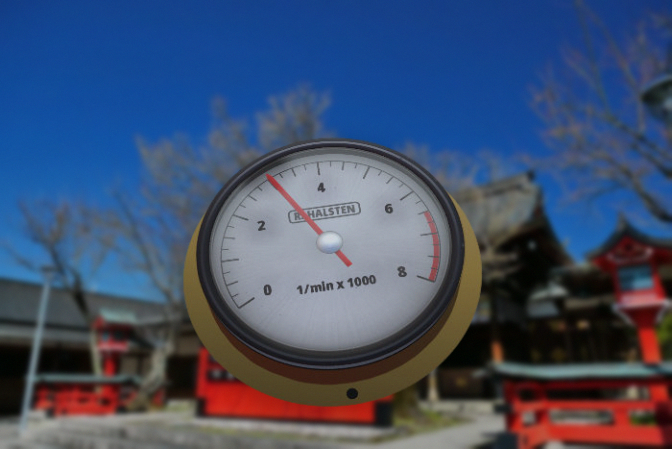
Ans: 3000 rpm
